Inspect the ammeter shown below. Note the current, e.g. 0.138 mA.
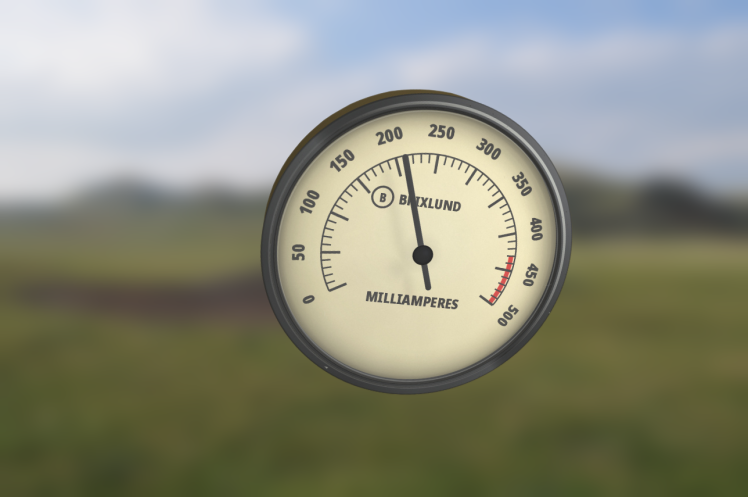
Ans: 210 mA
